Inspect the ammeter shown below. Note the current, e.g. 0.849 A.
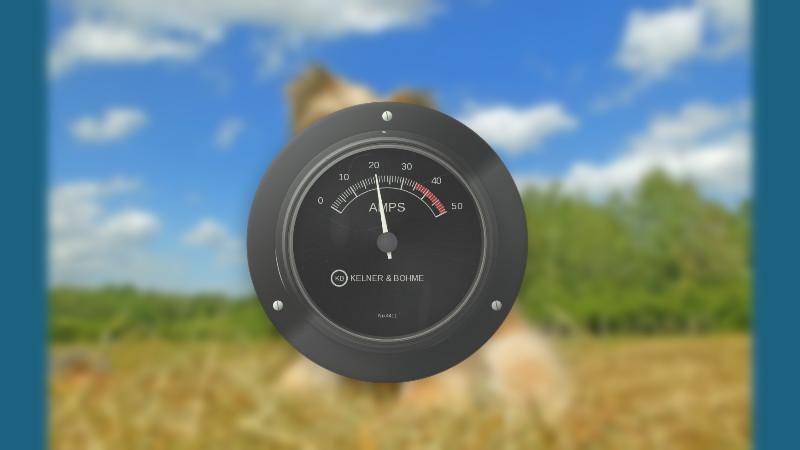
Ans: 20 A
